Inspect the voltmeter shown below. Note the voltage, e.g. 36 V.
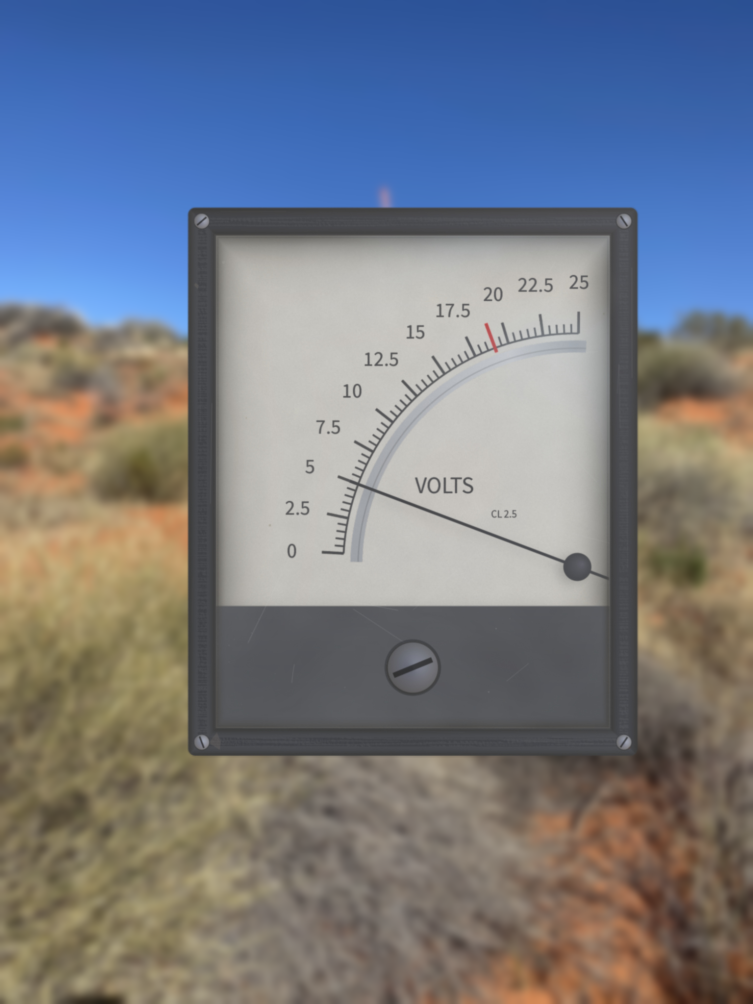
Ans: 5 V
